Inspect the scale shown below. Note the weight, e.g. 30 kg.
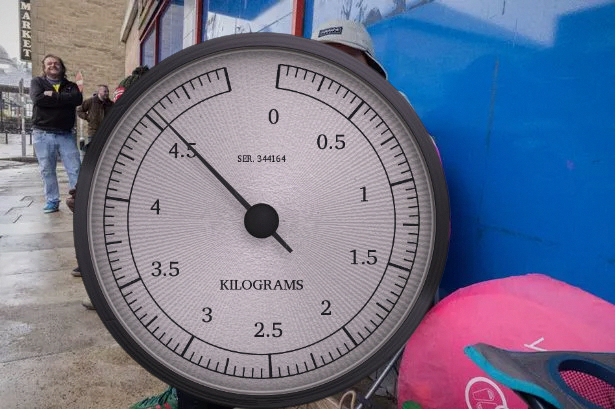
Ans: 4.55 kg
